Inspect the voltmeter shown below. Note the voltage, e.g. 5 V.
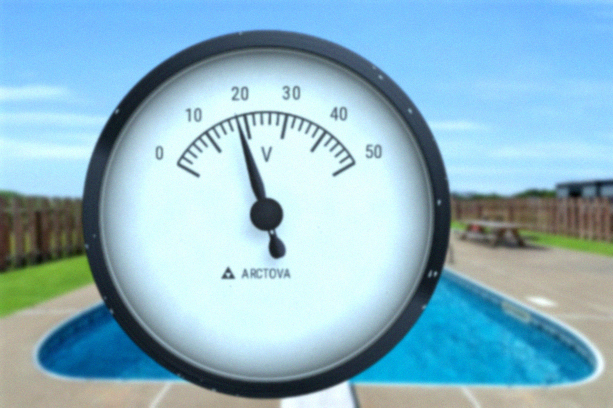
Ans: 18 V
